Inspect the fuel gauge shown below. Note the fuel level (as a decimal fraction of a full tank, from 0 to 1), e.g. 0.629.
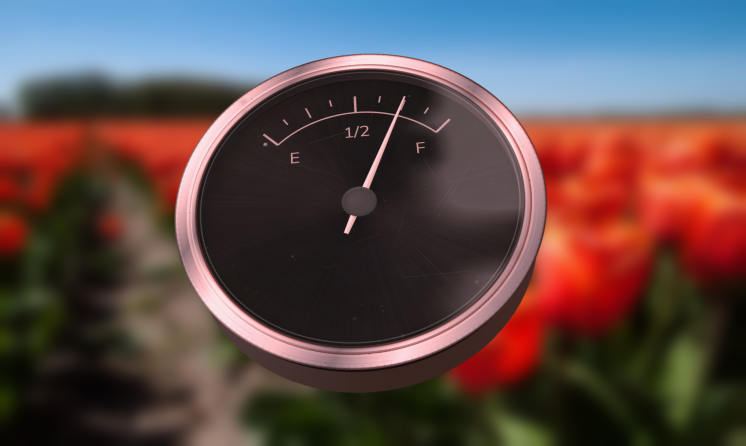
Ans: 0.75
